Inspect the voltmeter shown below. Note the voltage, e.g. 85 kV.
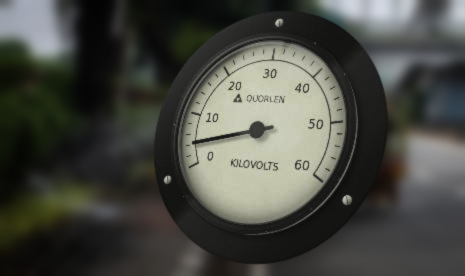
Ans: 4 kV
